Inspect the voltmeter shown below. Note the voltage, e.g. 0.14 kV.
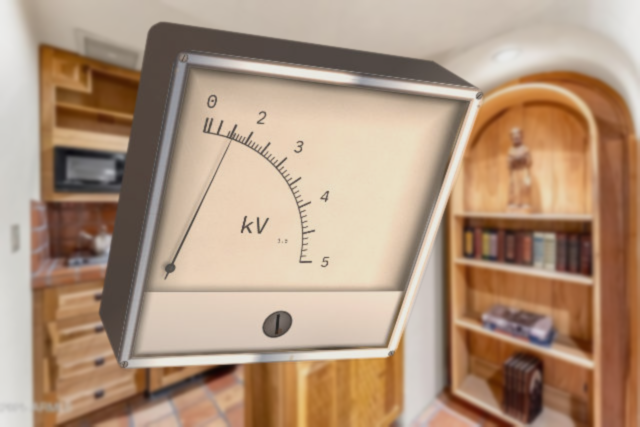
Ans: 1.5 kV
